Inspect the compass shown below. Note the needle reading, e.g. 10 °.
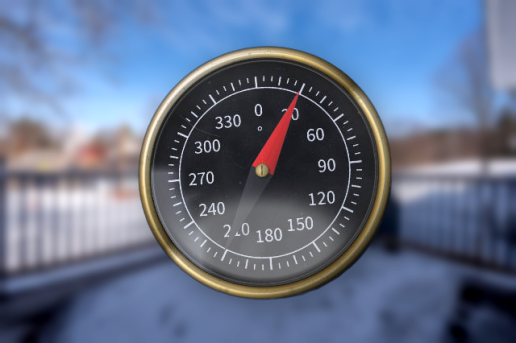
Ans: 30 °
